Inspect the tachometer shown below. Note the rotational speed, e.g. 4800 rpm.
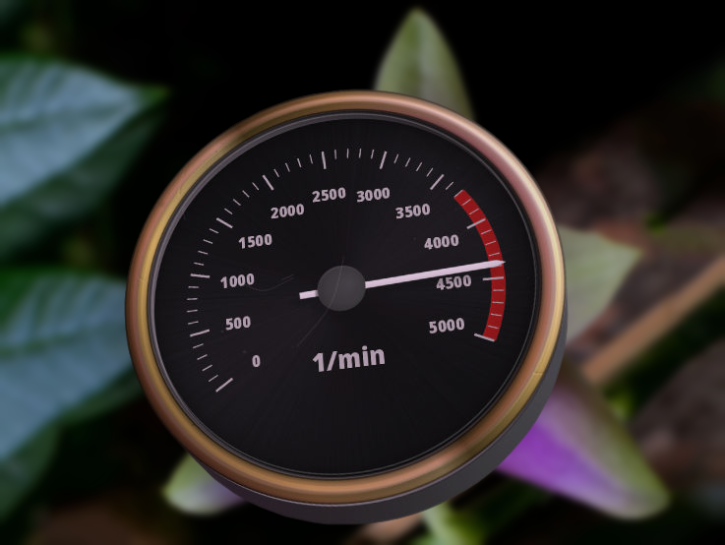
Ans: 4400 rpm
